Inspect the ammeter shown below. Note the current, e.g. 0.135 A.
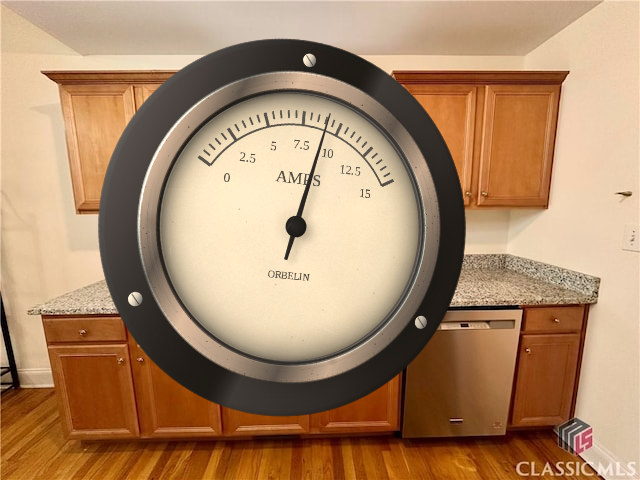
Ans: 9 A
